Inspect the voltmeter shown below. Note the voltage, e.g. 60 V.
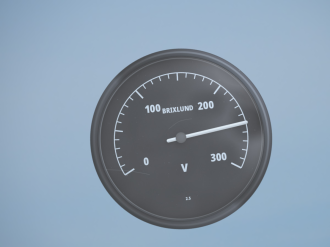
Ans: 250 V
